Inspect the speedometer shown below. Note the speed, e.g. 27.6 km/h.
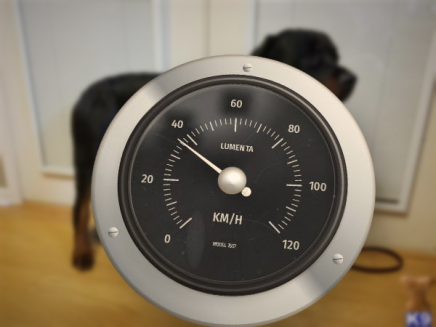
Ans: 36 km/h
